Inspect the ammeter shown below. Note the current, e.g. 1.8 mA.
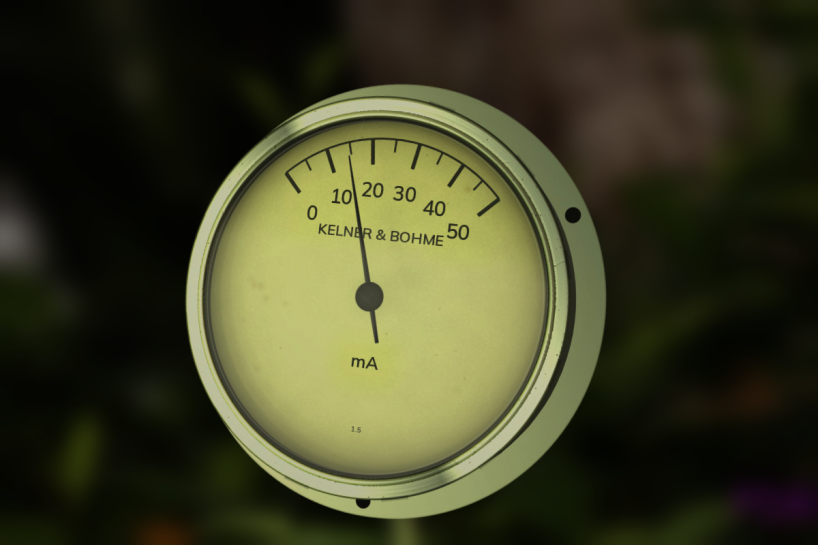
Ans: 15 mA
